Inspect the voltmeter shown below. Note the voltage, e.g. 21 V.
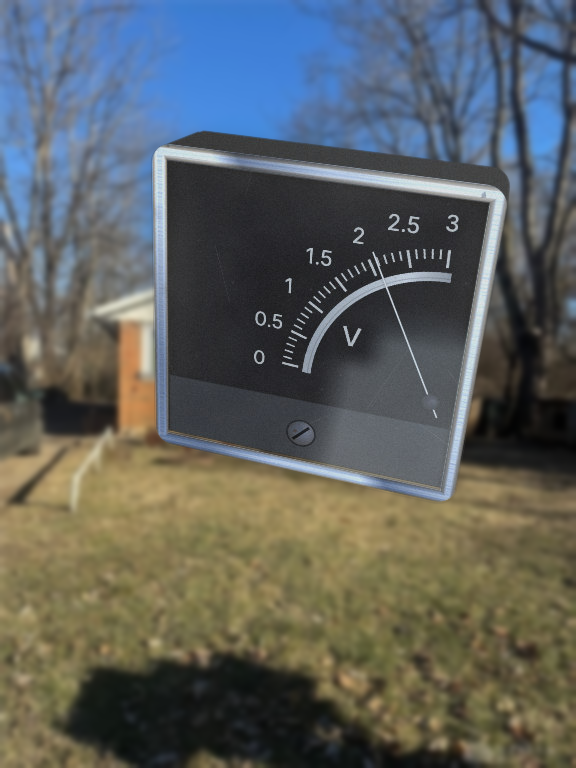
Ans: 2.1 V
